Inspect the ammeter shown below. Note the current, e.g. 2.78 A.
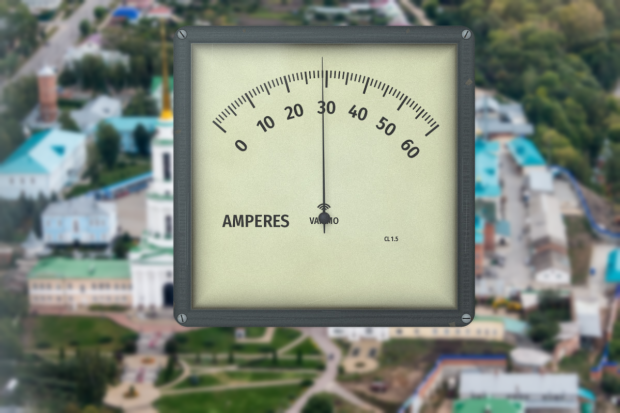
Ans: 29 A
